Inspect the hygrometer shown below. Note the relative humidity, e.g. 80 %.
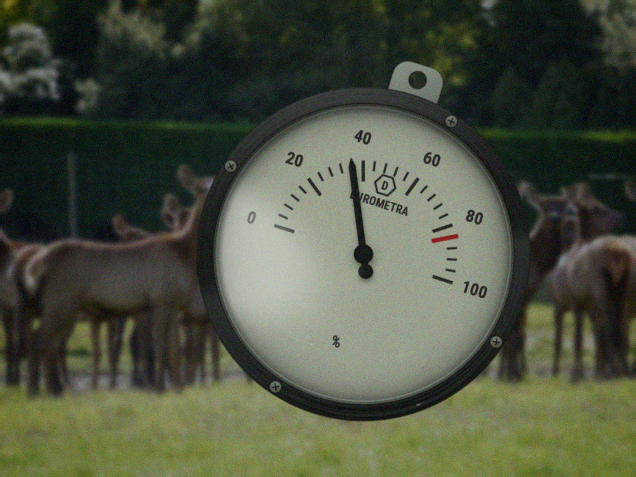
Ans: 36 %
